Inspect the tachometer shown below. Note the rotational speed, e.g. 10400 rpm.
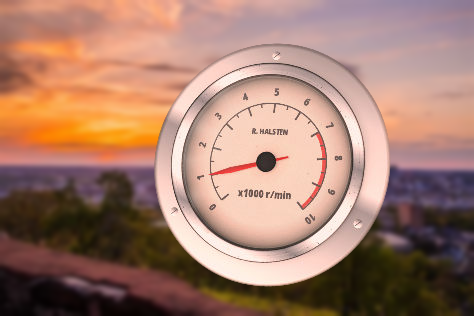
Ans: 1000 rpm
